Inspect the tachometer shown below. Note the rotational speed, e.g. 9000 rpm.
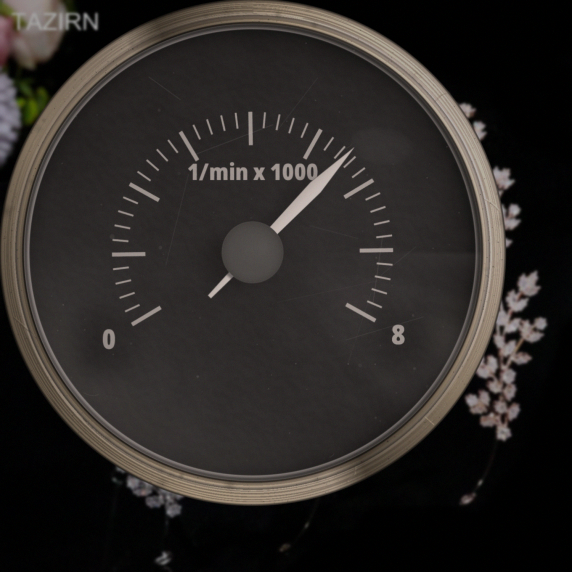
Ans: 5500 rpm
